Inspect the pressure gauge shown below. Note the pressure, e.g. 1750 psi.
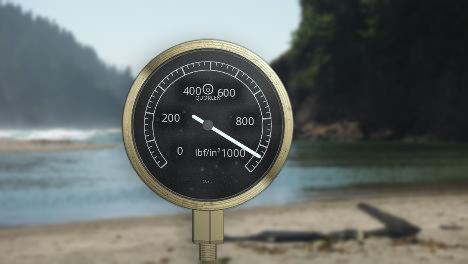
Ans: 940 psi
